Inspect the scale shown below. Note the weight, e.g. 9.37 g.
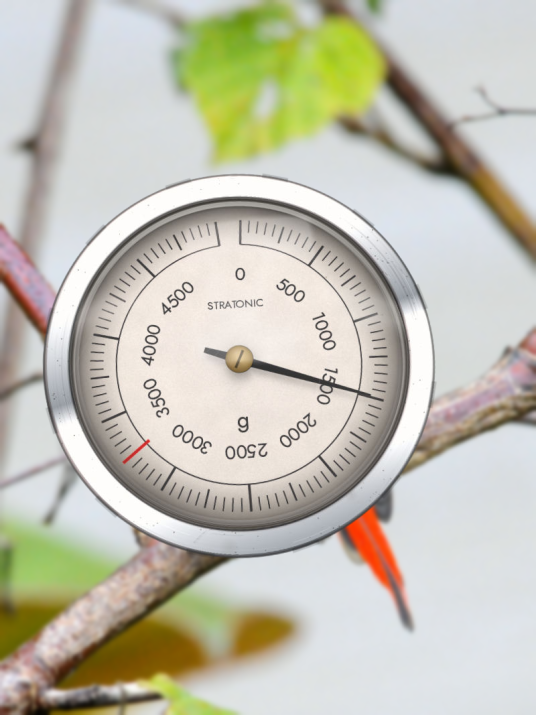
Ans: 1500 g
